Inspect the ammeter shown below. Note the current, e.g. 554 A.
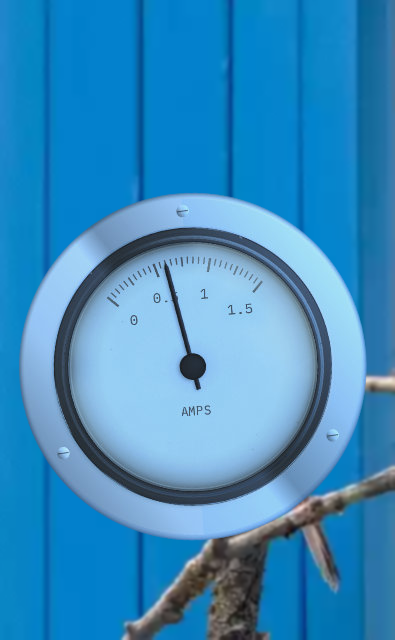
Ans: 0.6 A
